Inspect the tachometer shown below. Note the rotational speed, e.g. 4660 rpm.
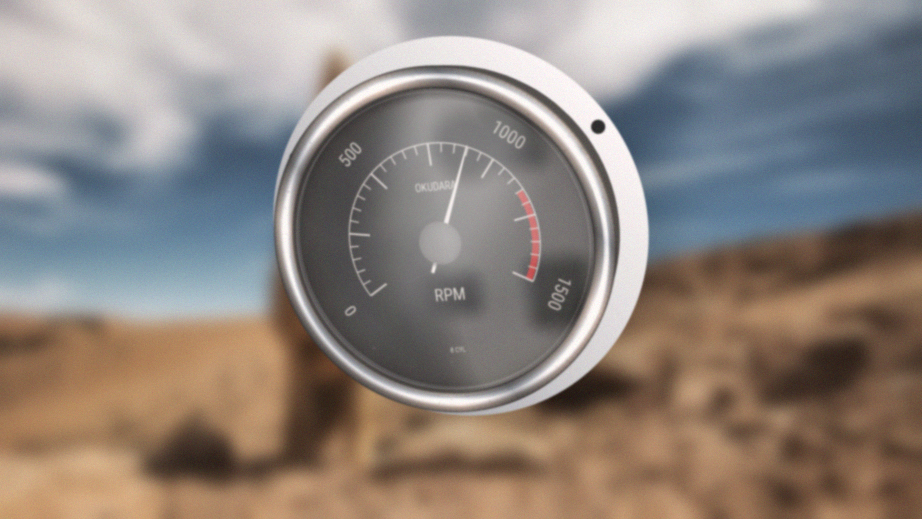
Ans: 900 rpm
